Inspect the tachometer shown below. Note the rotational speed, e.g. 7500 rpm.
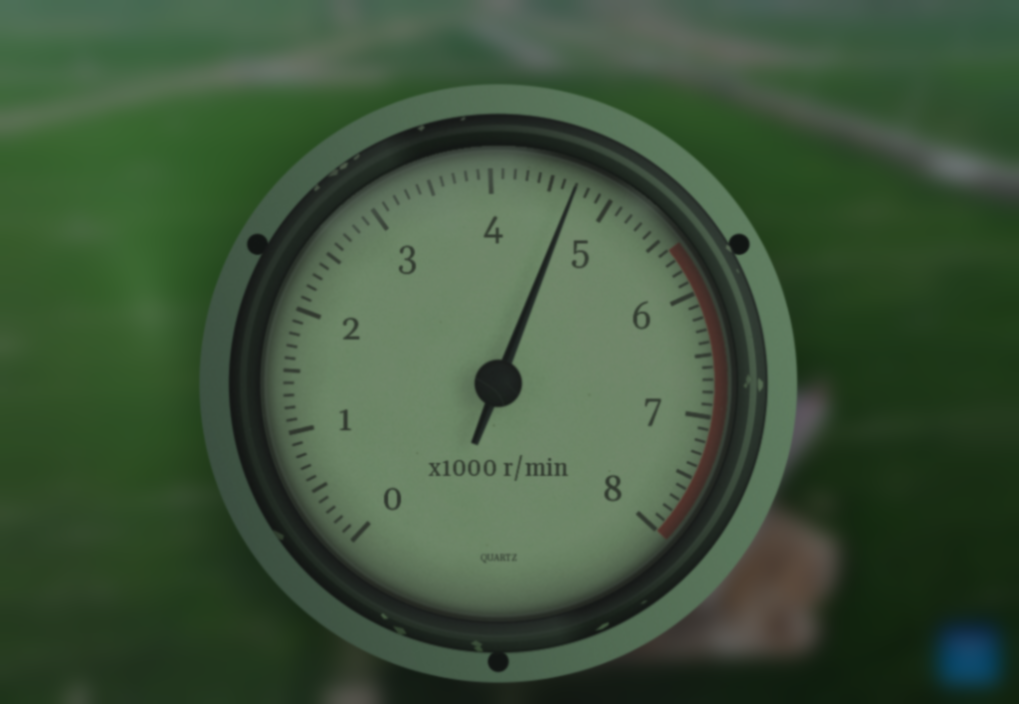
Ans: 4700 rpm
